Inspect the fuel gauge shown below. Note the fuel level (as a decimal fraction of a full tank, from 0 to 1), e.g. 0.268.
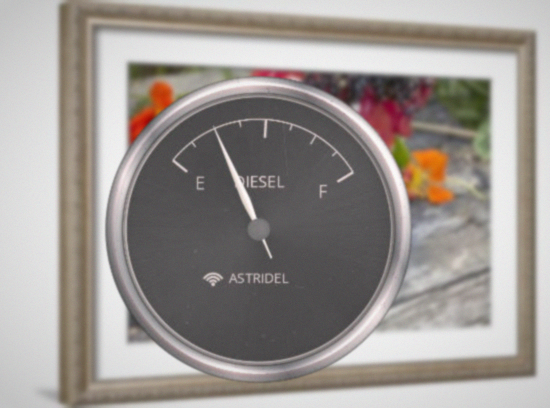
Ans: 0.25
